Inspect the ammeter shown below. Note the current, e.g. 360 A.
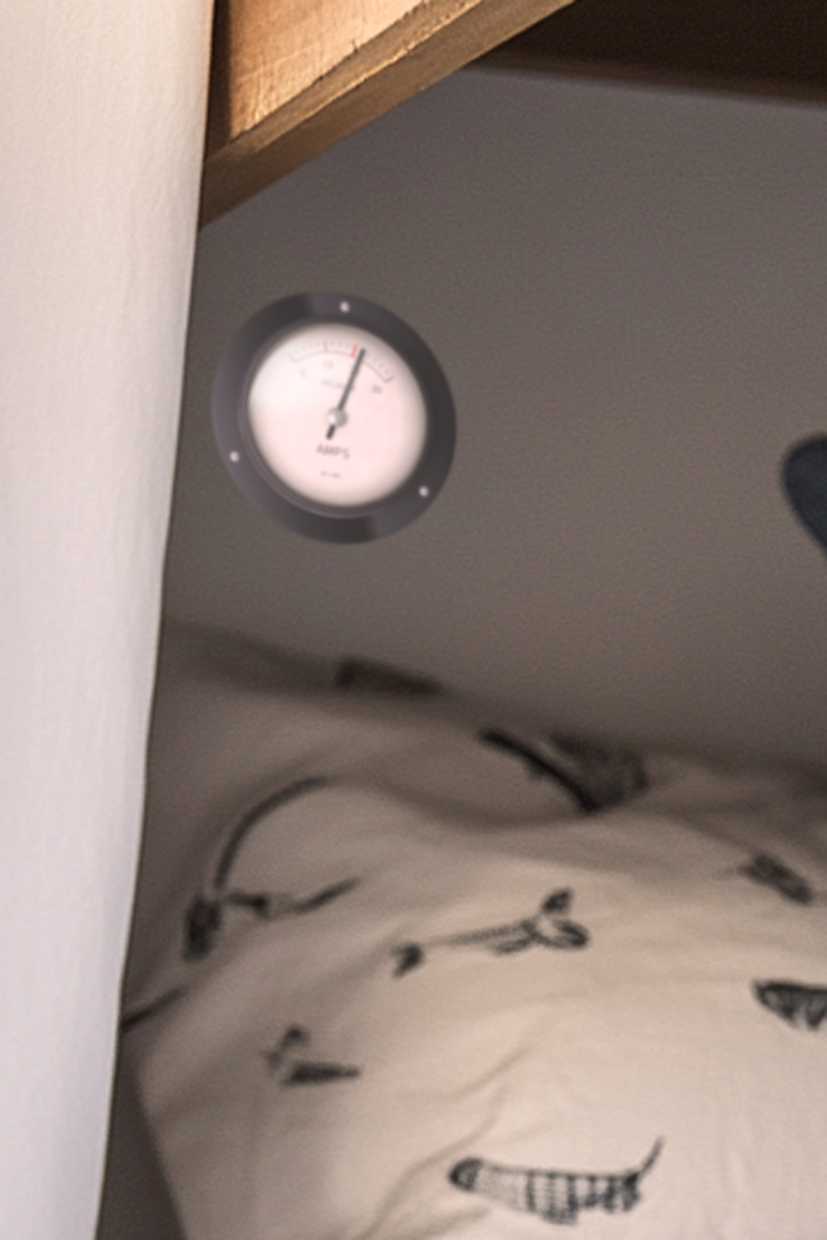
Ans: 20 A
